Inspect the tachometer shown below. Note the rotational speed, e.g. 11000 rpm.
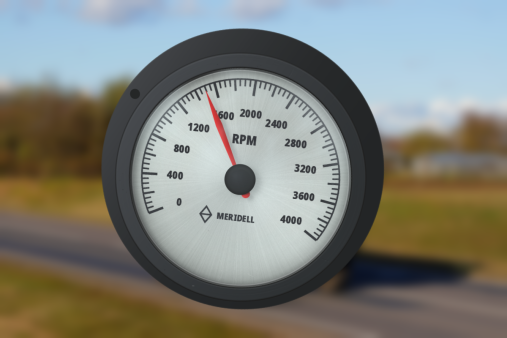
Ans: 1500 rpm
